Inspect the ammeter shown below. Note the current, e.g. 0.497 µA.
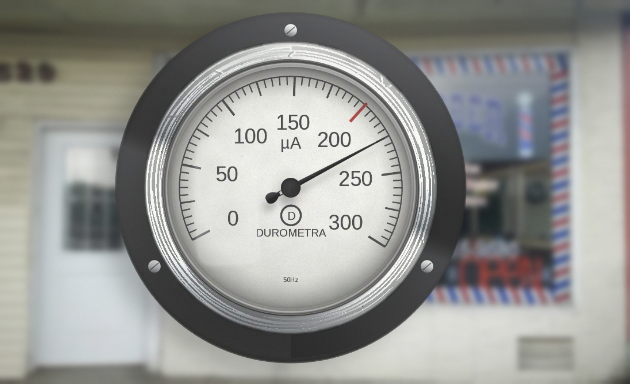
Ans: 225 µA
